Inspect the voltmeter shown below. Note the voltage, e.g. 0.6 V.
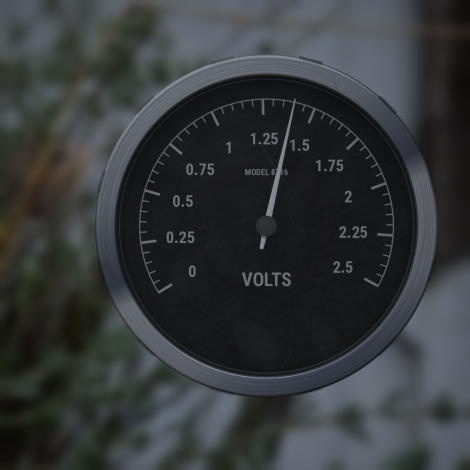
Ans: 1.4 V
